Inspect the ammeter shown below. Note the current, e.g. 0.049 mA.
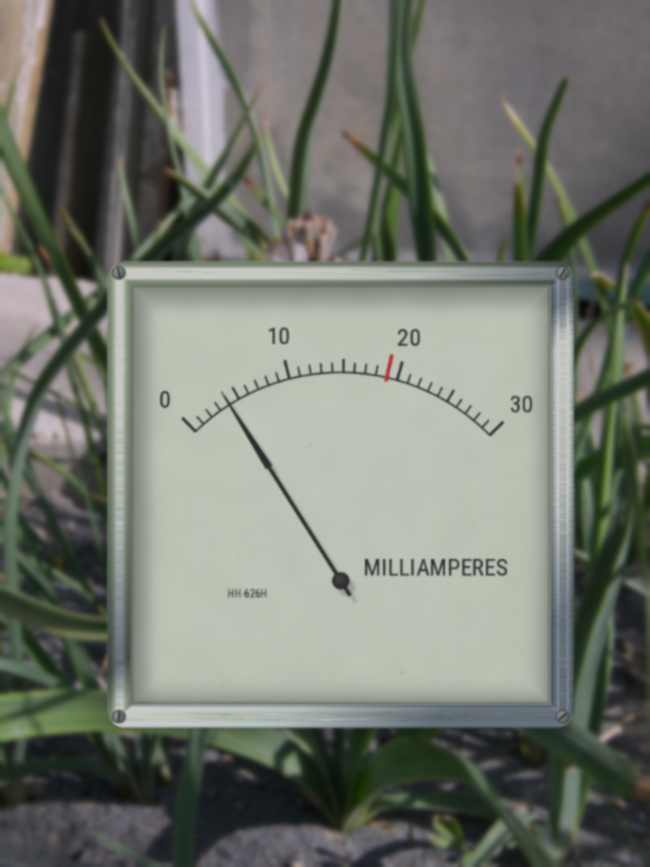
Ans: 4 mA
